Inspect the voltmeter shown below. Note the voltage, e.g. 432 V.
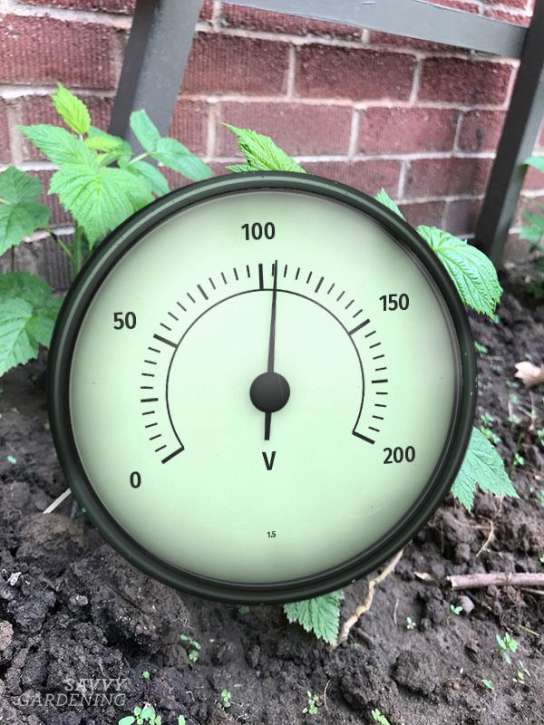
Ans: 105 V
